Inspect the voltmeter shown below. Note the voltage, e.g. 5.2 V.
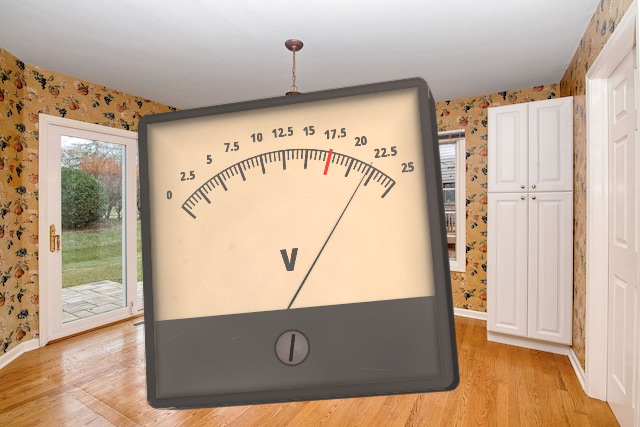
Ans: 22 V
